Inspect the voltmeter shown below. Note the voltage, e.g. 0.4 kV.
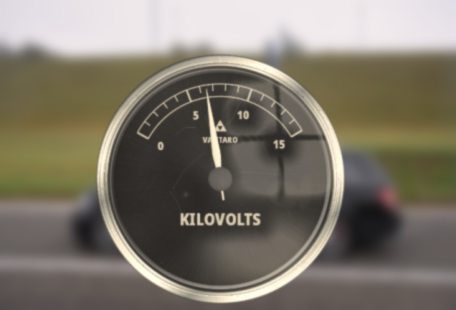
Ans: 6.5 kV
